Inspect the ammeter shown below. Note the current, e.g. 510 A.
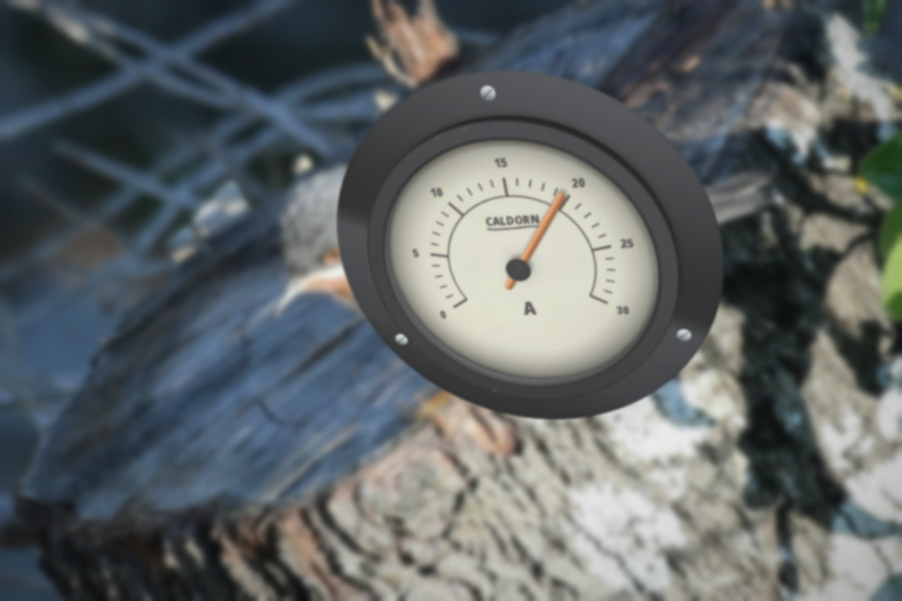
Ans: 19.5 A
